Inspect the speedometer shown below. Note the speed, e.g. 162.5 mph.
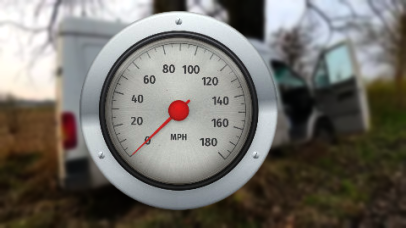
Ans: 0 mph
